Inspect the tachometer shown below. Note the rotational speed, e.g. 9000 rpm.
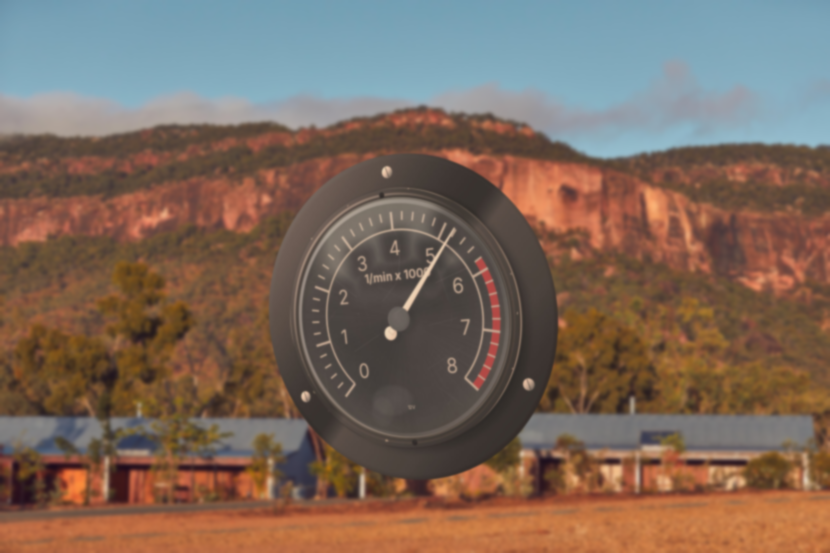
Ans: 5200 rpm
